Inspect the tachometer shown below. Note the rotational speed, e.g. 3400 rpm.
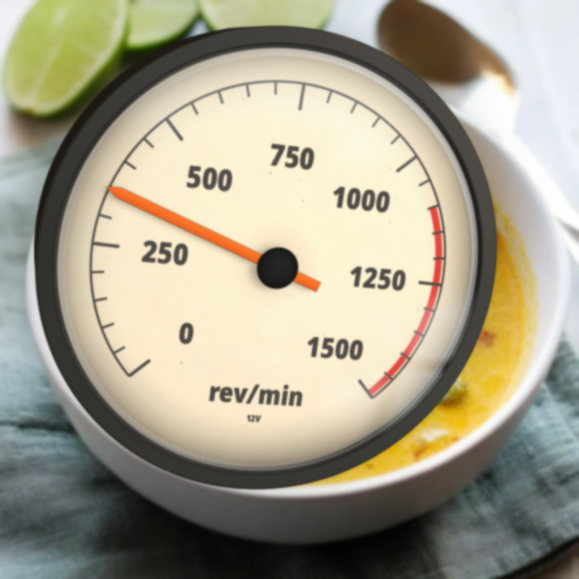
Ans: 350 rpm
